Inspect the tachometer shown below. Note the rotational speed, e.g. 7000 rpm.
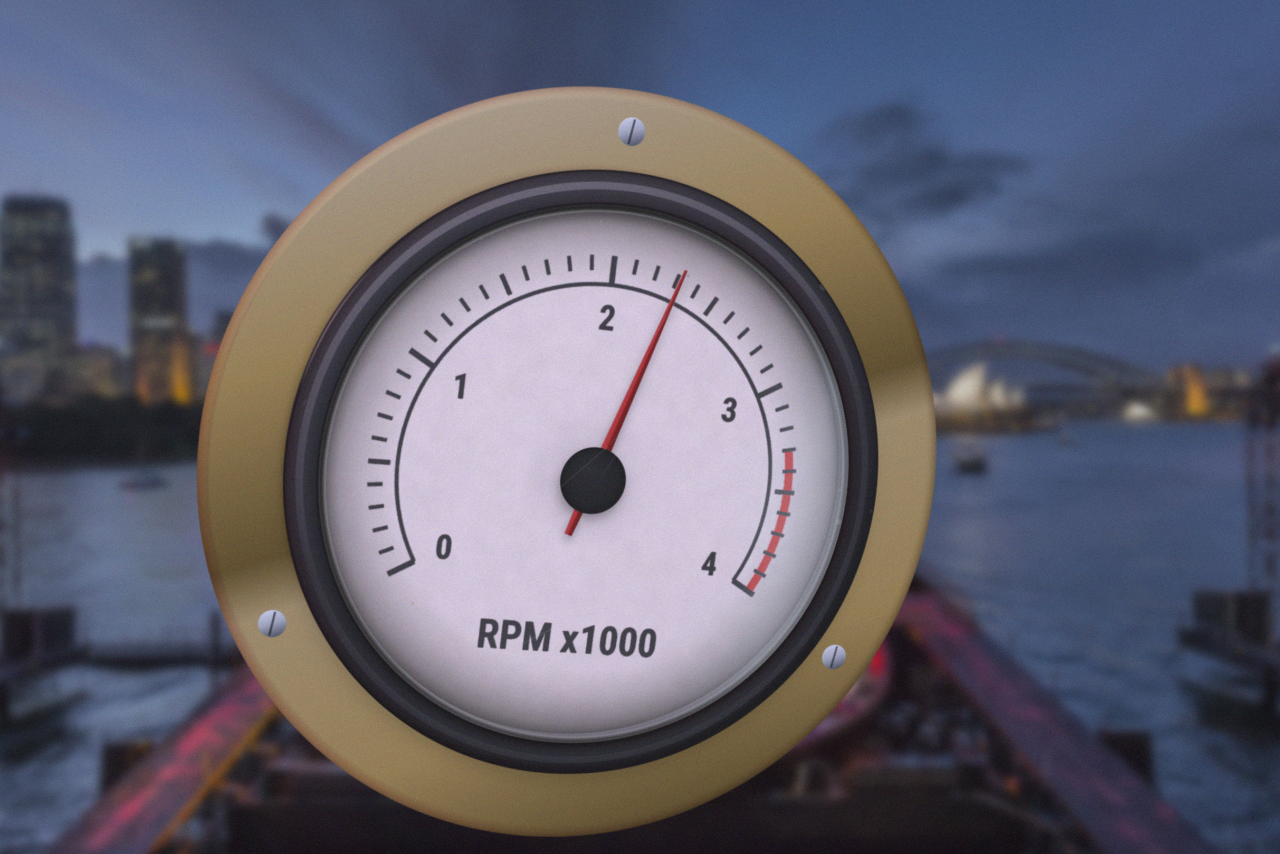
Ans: 2300 rpm
